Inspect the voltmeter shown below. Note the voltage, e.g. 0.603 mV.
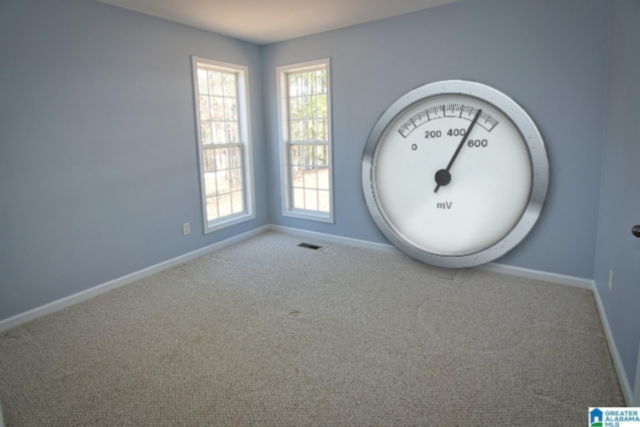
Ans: 500 mV
